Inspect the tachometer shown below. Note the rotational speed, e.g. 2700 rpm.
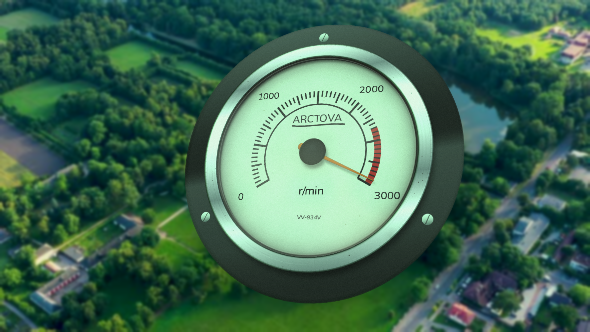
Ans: 2950 rpm
